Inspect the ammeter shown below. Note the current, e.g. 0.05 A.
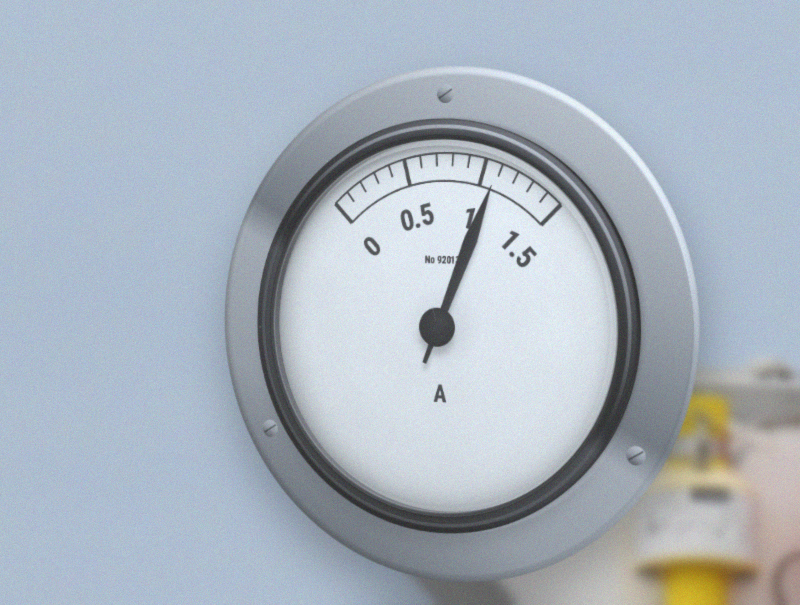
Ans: 1.1 A
